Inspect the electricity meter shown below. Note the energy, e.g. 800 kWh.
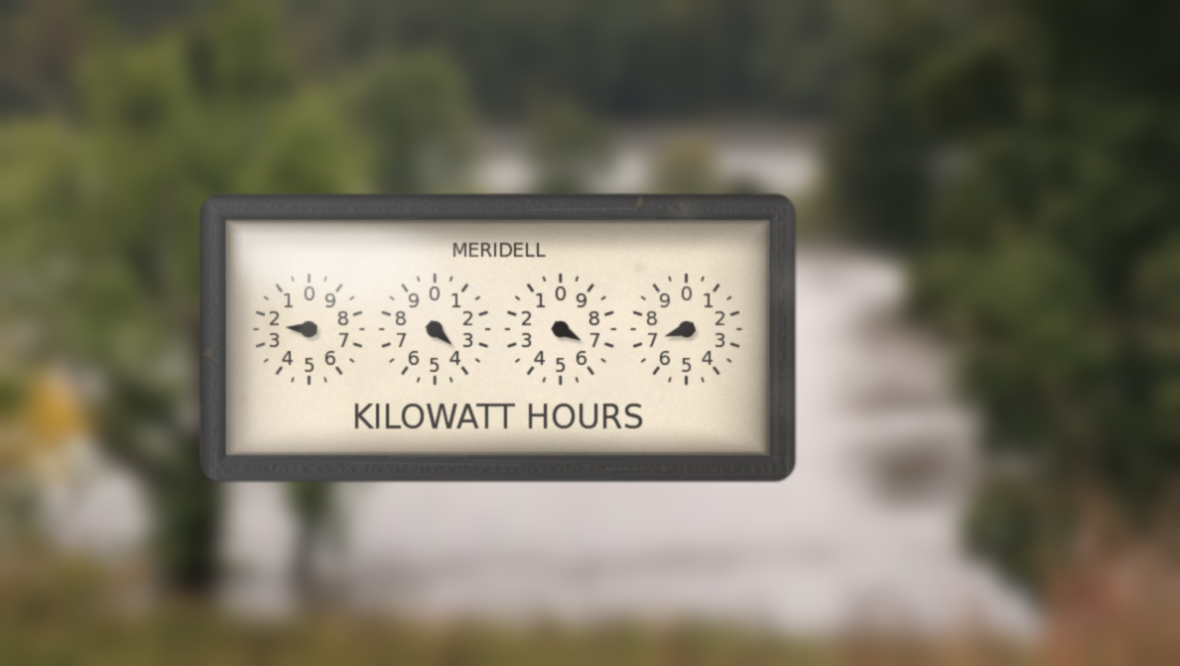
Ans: 2367 kWh
